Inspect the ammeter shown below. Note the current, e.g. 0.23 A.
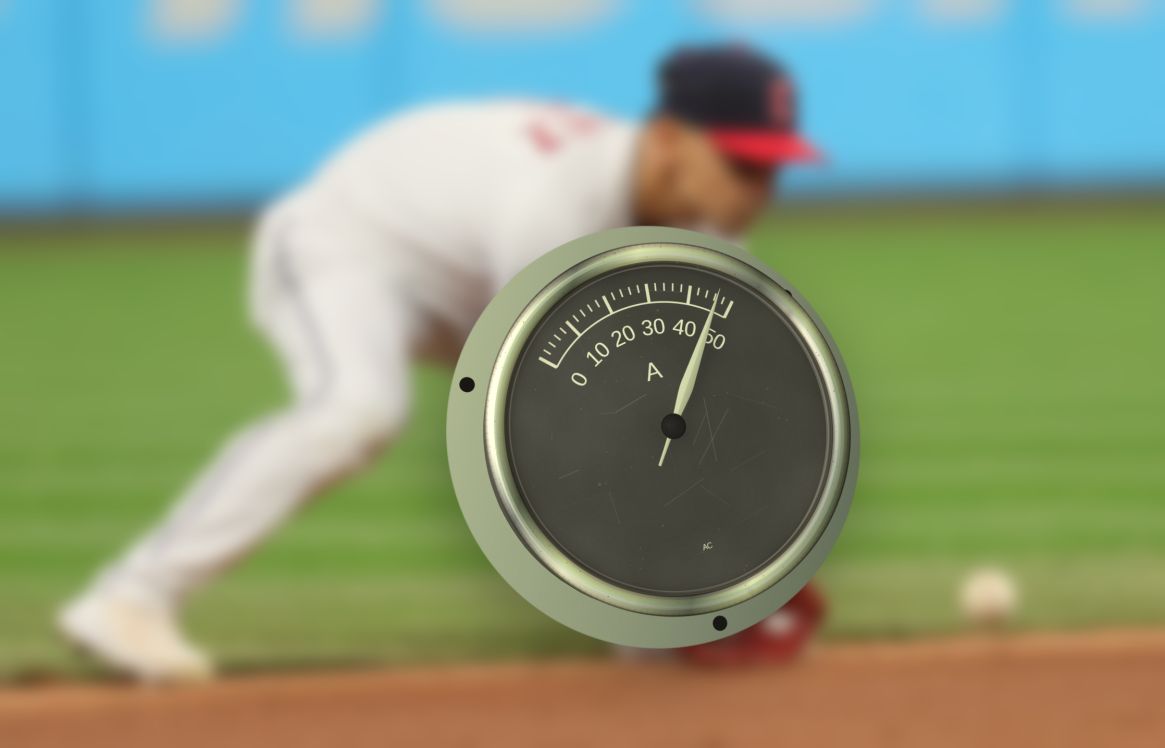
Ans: 46 A
